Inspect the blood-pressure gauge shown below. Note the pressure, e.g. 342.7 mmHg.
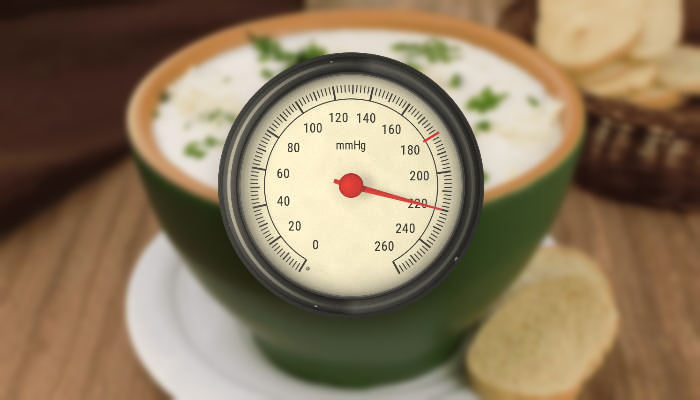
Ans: 220 mmHg
